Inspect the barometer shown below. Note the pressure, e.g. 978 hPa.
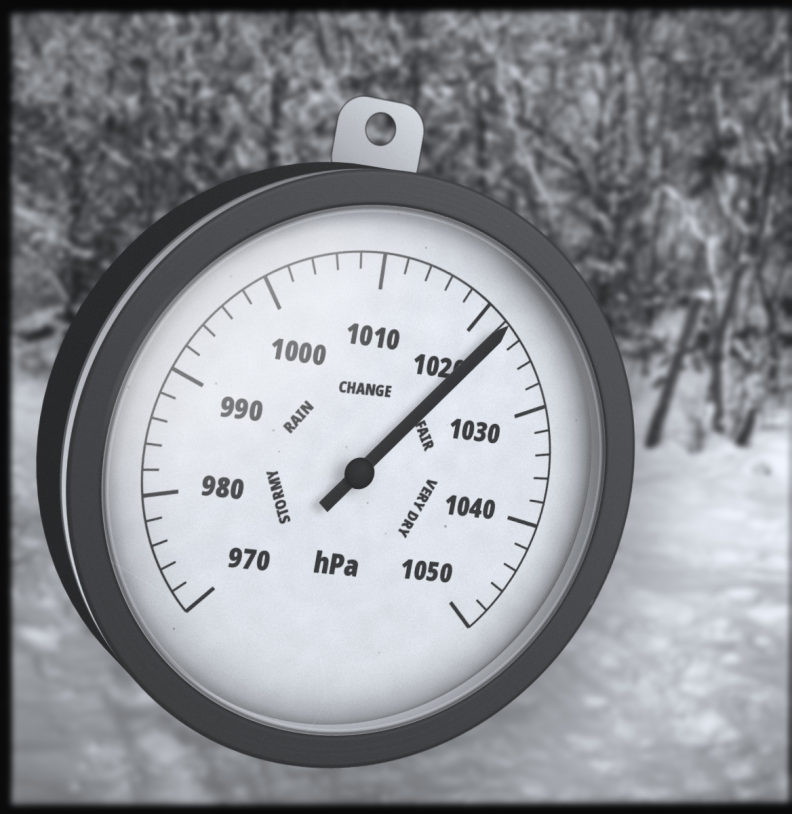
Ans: 1022 hPa
